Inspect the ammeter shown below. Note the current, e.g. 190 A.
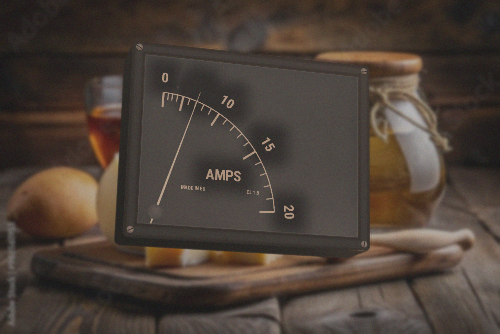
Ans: 7 A
